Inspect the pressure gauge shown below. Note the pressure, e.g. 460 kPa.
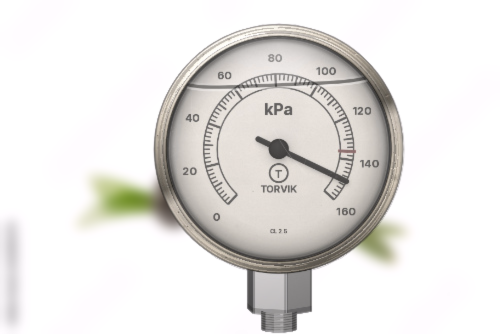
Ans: 150 kPa
